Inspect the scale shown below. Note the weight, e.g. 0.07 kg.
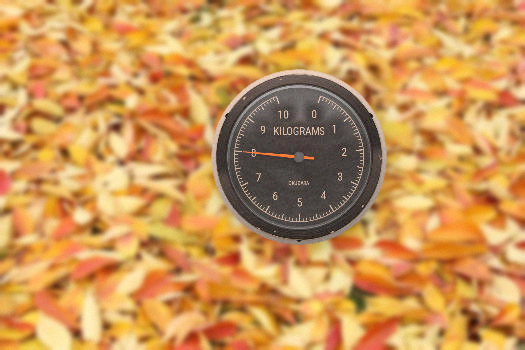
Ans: 8 kg
